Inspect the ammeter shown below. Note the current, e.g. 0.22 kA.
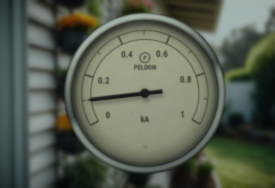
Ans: 0.1 kA
